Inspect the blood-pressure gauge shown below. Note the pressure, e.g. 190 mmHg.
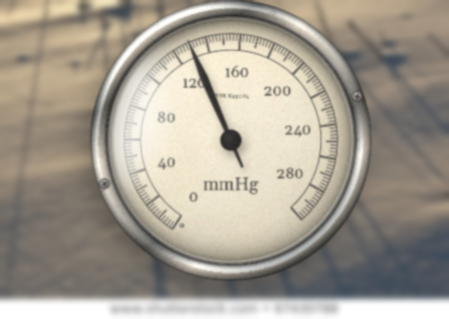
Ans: 130 mmHg
